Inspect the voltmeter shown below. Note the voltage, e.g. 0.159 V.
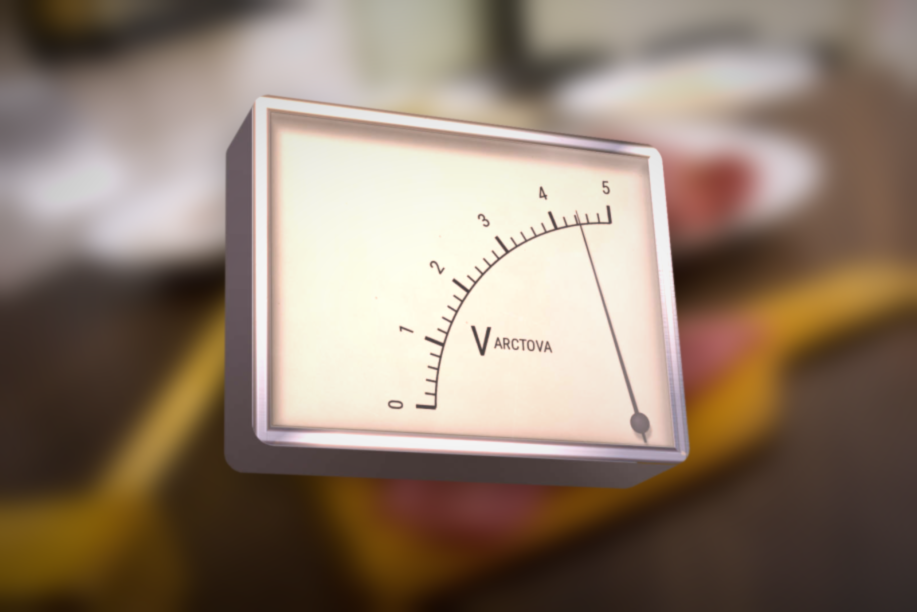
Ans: 4.4 V
